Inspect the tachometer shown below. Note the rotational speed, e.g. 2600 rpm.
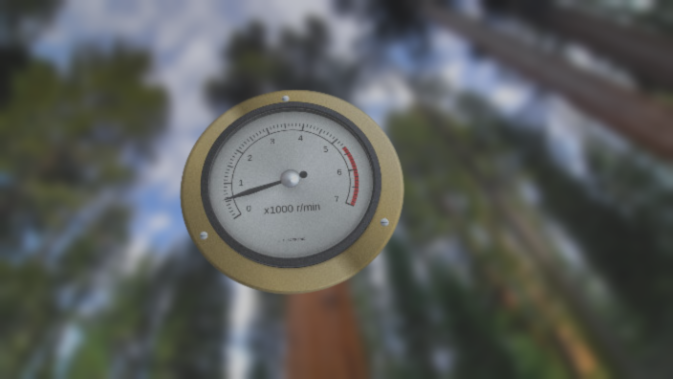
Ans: 500 rpm
